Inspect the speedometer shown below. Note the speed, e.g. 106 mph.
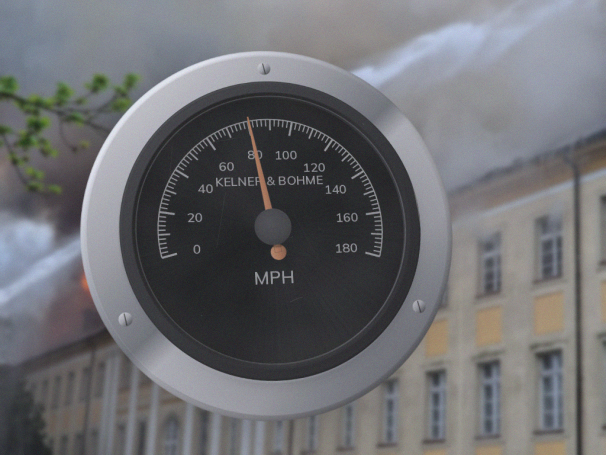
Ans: 80 mph
